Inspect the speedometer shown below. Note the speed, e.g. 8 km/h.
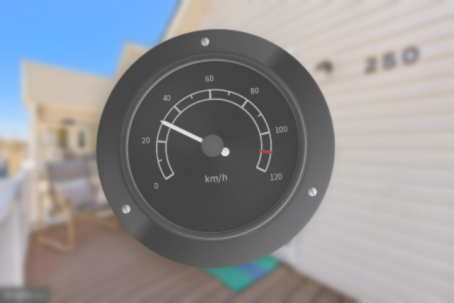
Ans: 30 km/h
